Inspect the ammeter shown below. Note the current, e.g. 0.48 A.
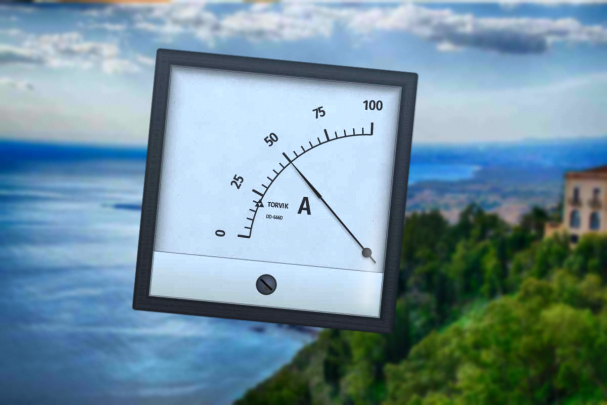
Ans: 50 A
